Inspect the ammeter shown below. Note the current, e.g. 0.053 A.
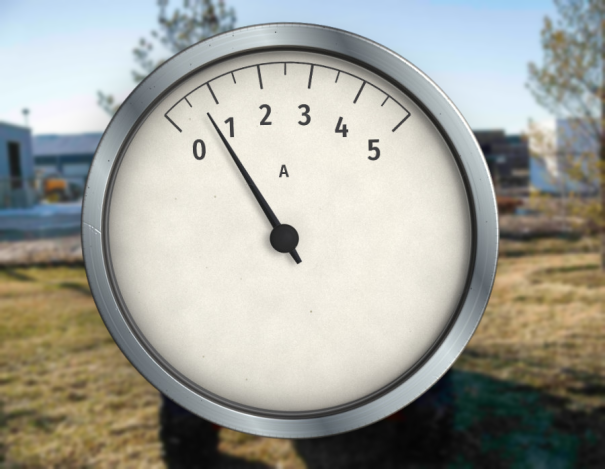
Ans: 0.75 A
